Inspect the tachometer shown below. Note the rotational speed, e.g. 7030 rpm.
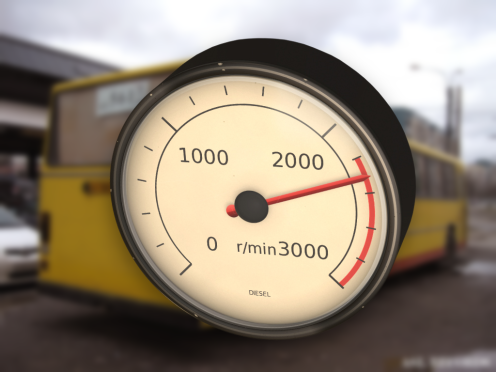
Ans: 2300 rpm
